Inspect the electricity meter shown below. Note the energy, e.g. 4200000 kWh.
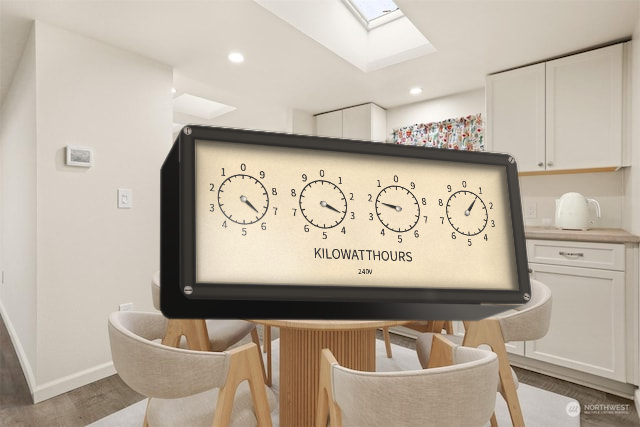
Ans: 6321 kWh
